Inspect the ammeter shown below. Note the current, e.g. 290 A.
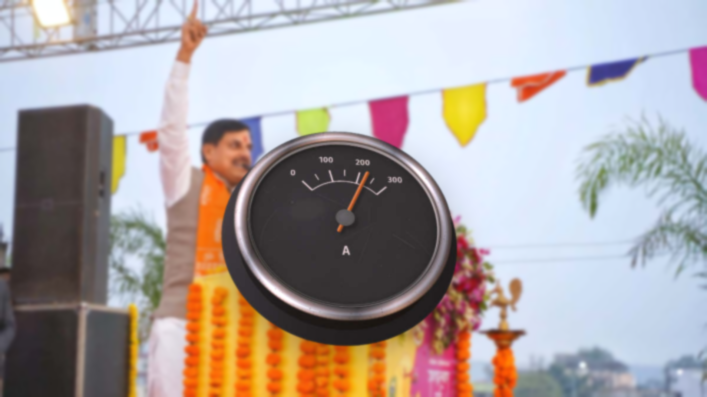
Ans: 225 A
